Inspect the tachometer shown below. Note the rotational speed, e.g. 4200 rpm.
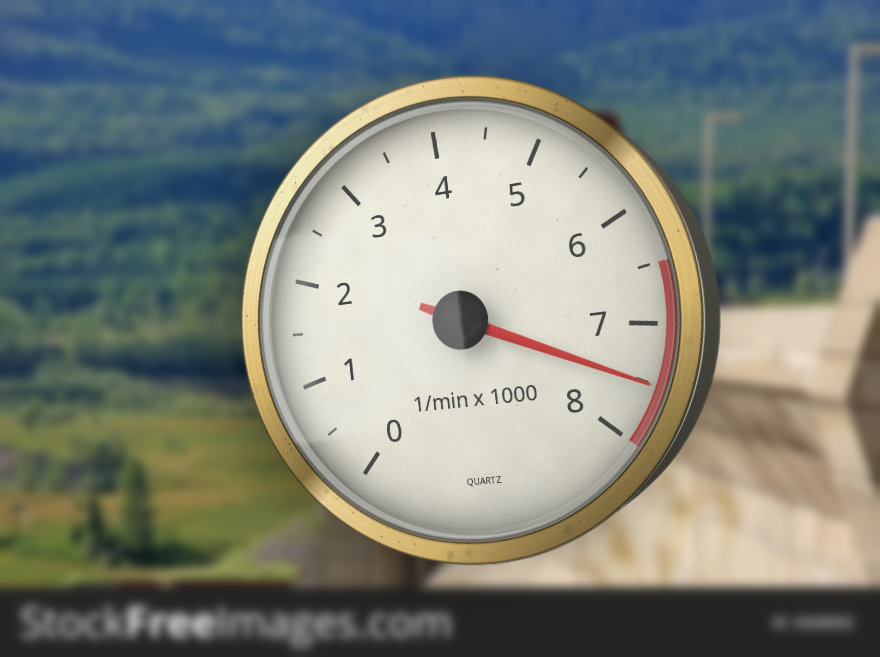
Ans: 7500 rpm
